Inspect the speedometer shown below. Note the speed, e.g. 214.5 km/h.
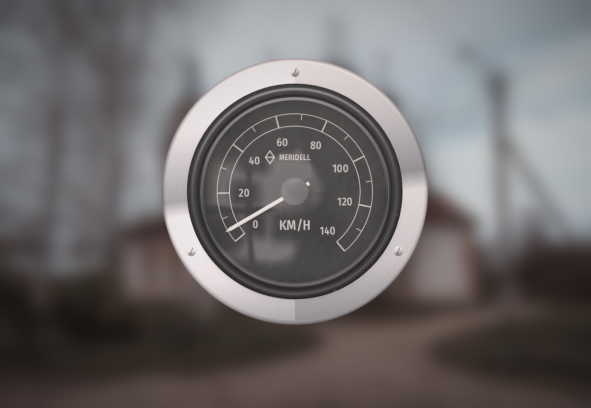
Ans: 5 km/h
